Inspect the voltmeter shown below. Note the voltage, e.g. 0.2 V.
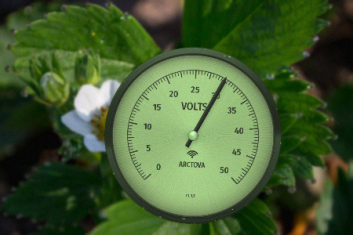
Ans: 30 V
